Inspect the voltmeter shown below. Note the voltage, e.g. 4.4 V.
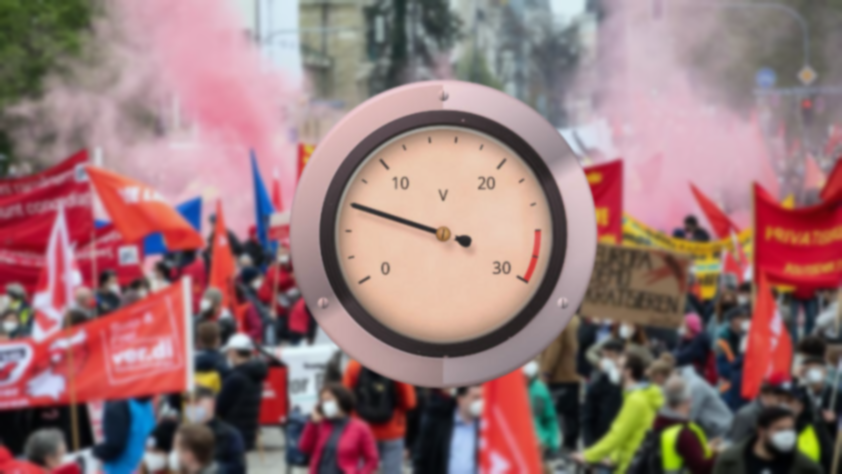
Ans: 6 V
